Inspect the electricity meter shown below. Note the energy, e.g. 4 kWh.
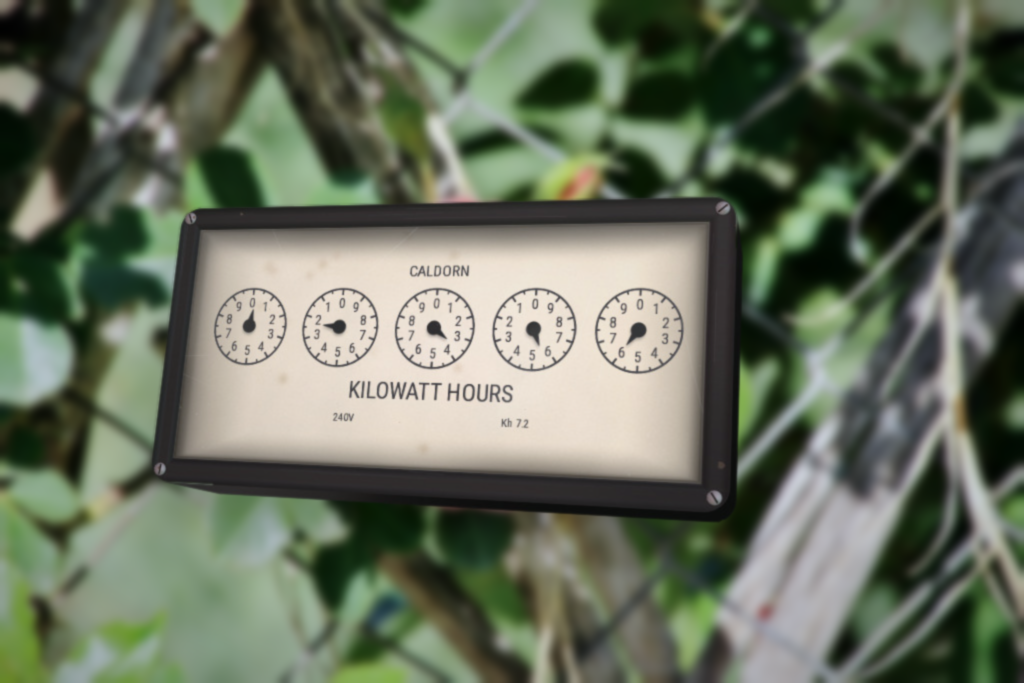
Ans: 2356 kWh
